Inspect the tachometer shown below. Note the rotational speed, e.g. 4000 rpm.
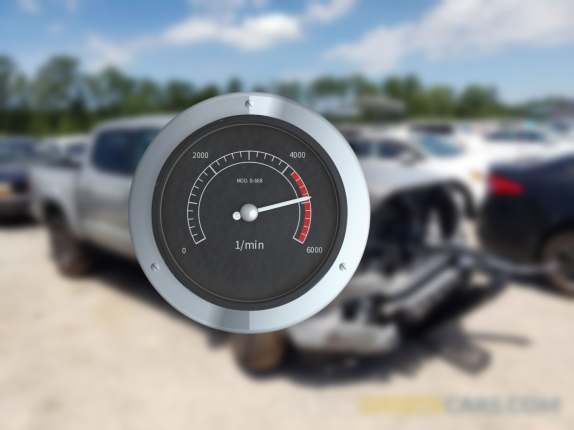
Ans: 4900 rpm
